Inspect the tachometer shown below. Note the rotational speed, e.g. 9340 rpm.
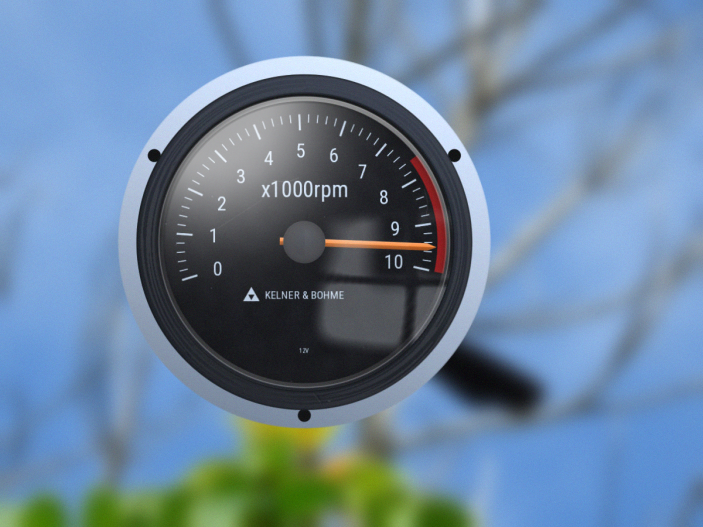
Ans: 9500 rpm
